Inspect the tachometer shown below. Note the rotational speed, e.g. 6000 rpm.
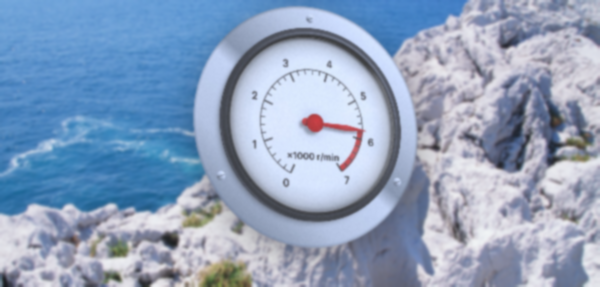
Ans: 5800 rpm
